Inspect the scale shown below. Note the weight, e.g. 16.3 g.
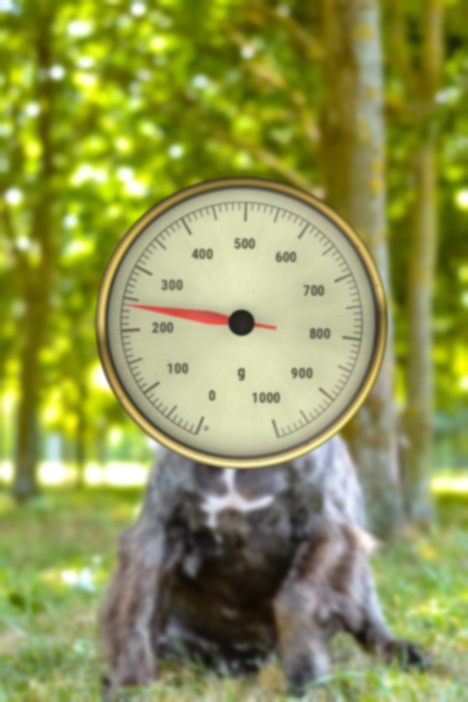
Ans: 240 g
